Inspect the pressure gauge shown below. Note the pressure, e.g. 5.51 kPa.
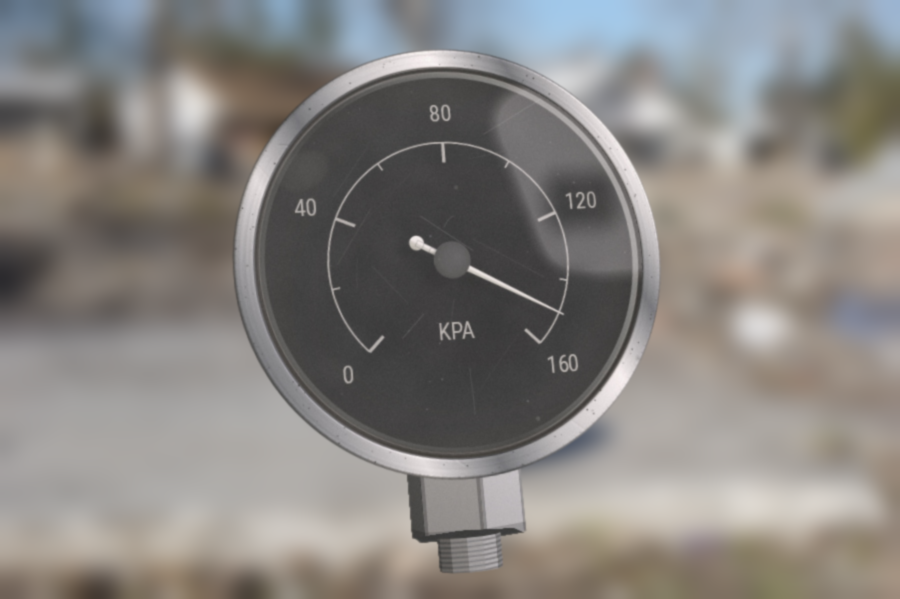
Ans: 150 kPa
